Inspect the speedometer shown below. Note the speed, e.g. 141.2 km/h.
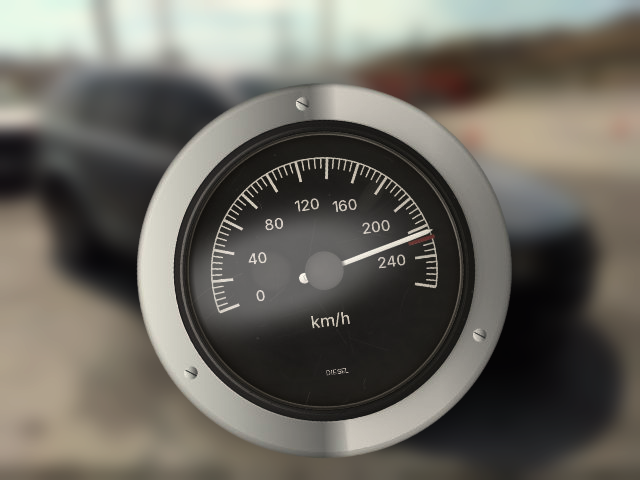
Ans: 224 km/h
